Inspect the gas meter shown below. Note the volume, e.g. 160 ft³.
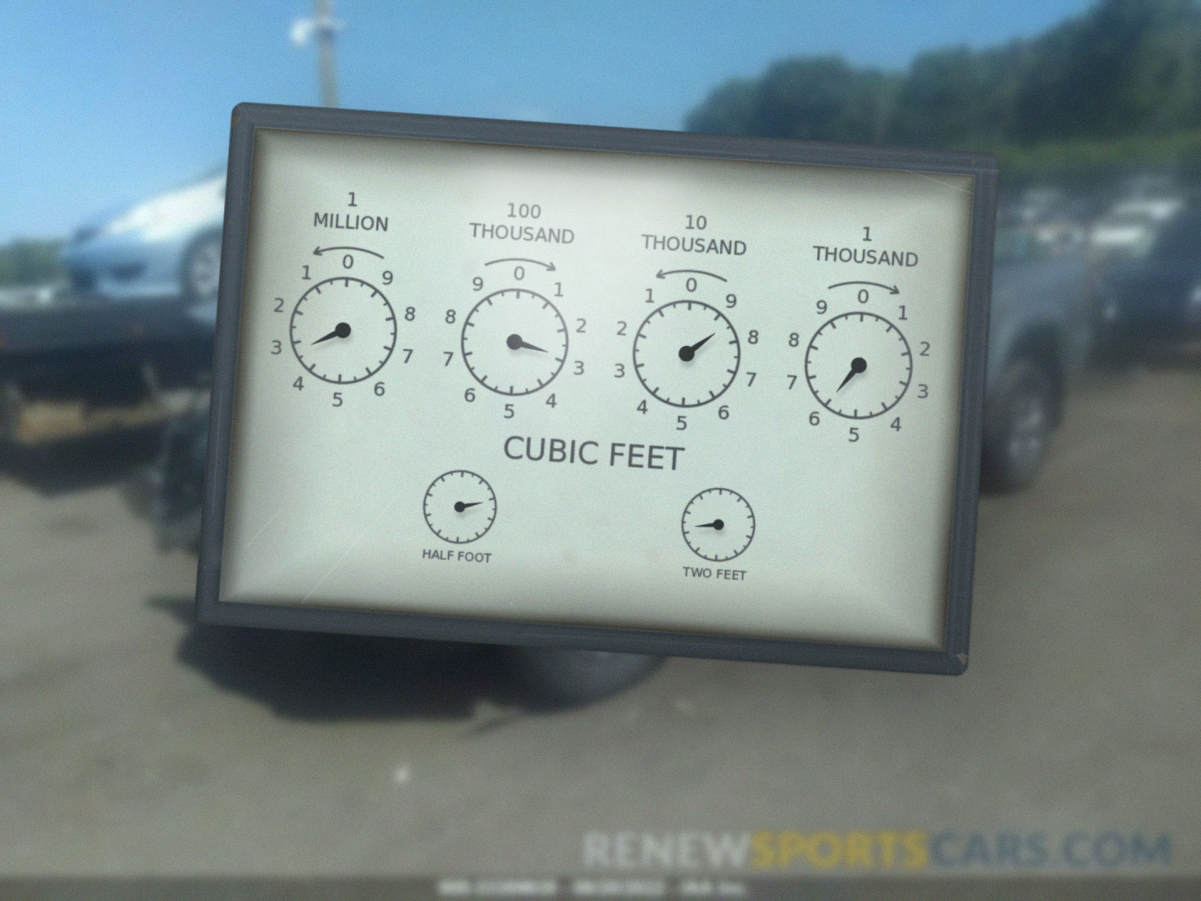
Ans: 328600 ft³
